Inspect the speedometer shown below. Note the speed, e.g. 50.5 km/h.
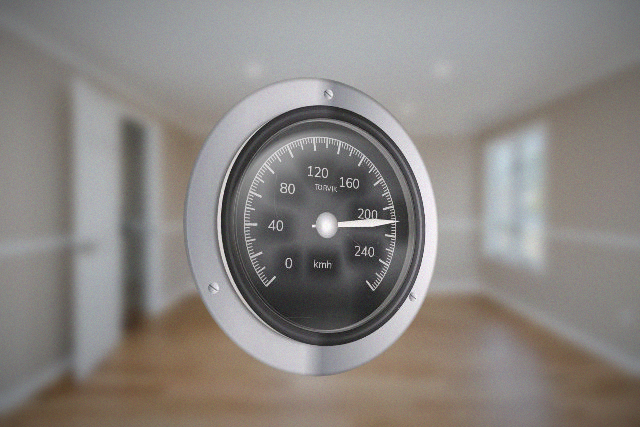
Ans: 210 km/h
